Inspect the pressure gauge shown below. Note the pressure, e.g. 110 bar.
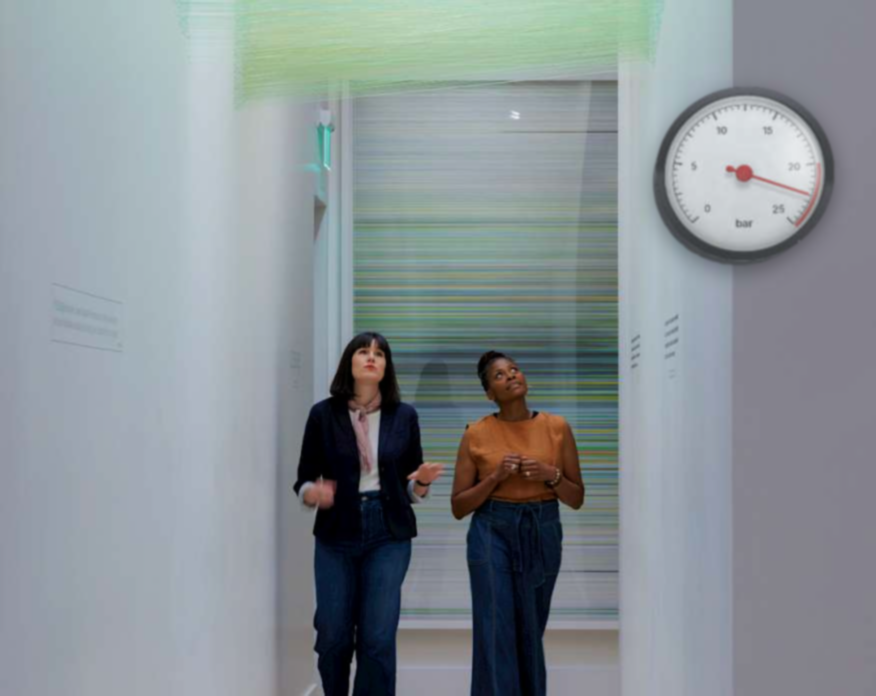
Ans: 22.5 bar
